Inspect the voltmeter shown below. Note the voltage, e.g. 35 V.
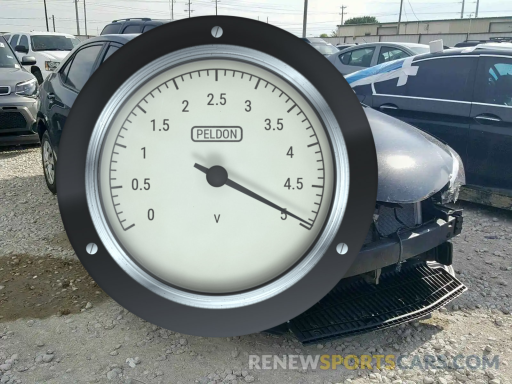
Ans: 4.95 V
